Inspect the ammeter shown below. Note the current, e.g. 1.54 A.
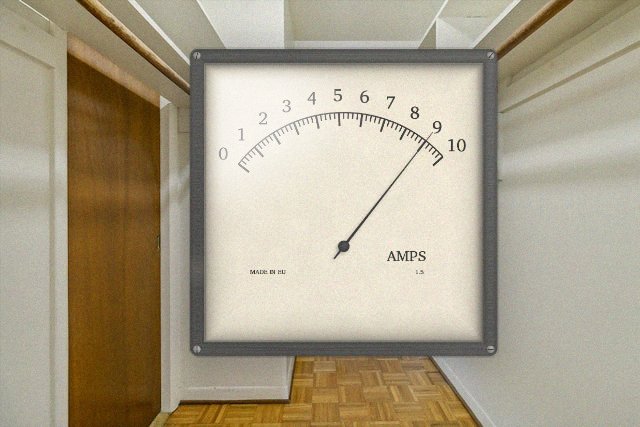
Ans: 9 A
